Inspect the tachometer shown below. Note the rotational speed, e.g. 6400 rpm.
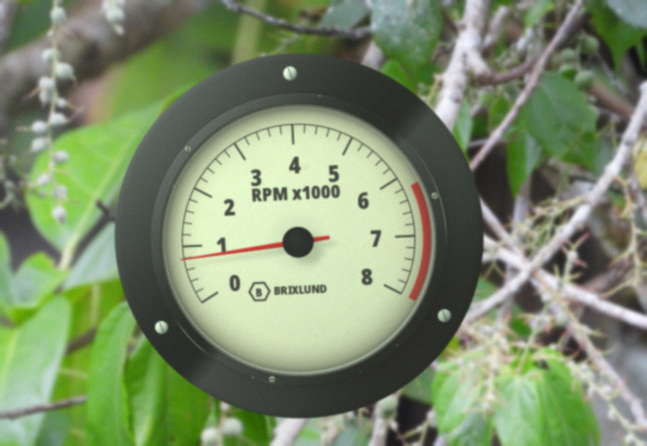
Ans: 800 rpm
